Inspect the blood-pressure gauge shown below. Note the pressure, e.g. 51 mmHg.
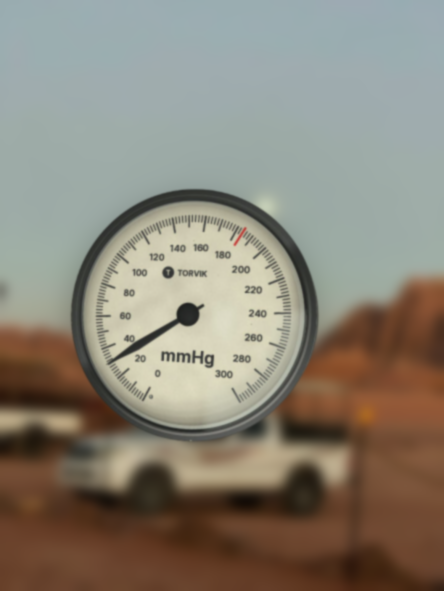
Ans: 30 mmHg
